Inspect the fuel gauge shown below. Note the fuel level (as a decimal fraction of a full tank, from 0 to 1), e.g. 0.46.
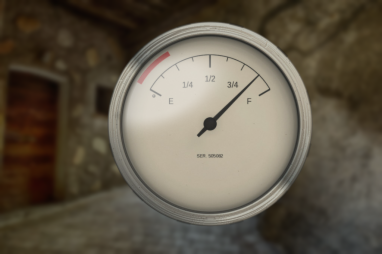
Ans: 0.875
